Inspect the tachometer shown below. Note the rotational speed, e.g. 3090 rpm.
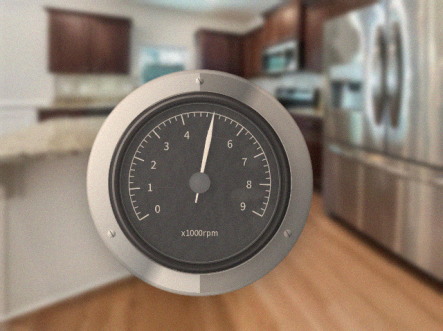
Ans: 5000 rpm
